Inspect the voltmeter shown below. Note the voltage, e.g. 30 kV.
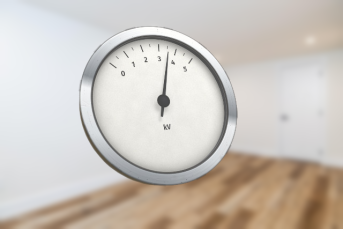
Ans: 3.5 kV
